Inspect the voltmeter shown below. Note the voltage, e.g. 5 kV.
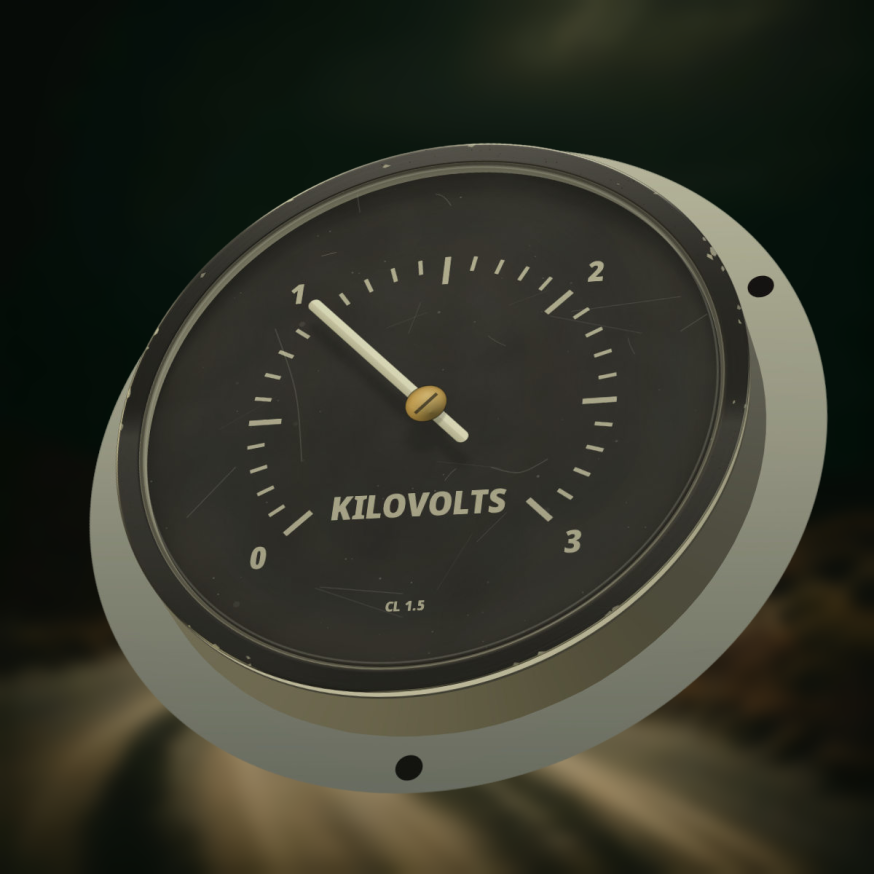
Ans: 1 kV
